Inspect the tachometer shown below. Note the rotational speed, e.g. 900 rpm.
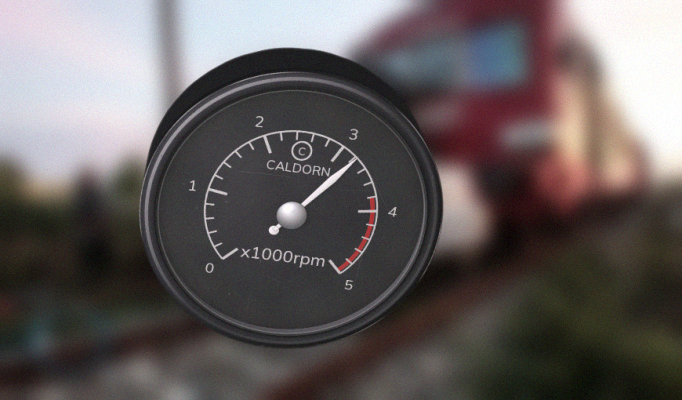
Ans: 3200 rpm
